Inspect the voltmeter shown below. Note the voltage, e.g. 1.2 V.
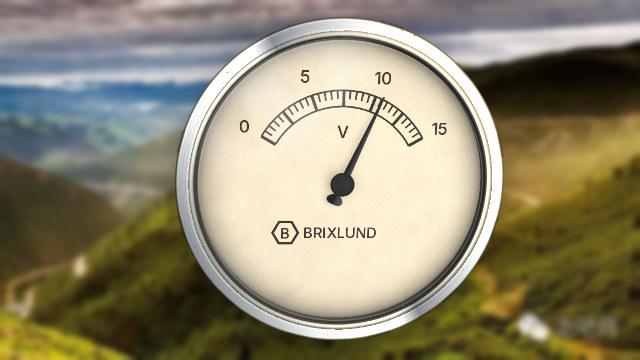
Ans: 10.5 V
